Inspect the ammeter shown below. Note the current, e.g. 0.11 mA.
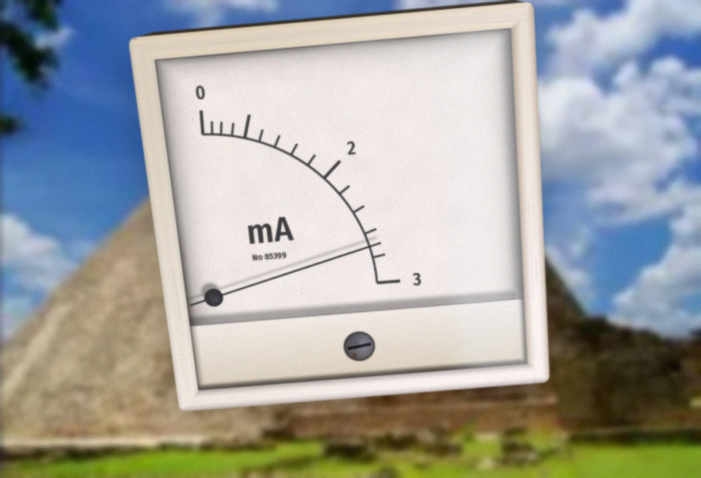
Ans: 2.7 mA
